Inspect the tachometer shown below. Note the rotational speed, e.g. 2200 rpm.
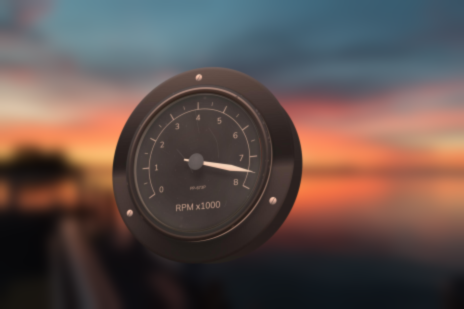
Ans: 7500 rpm
